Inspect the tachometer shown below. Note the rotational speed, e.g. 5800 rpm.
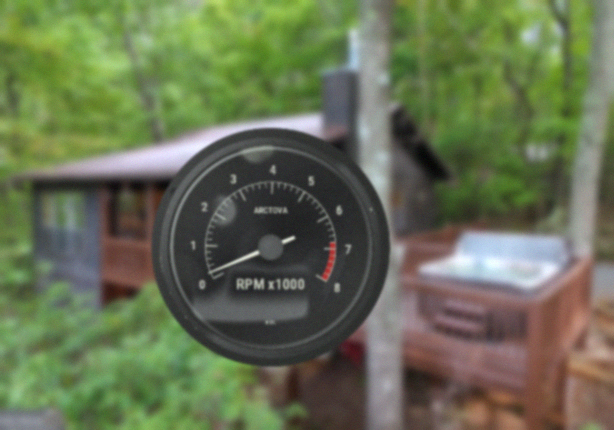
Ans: 200 rpm
